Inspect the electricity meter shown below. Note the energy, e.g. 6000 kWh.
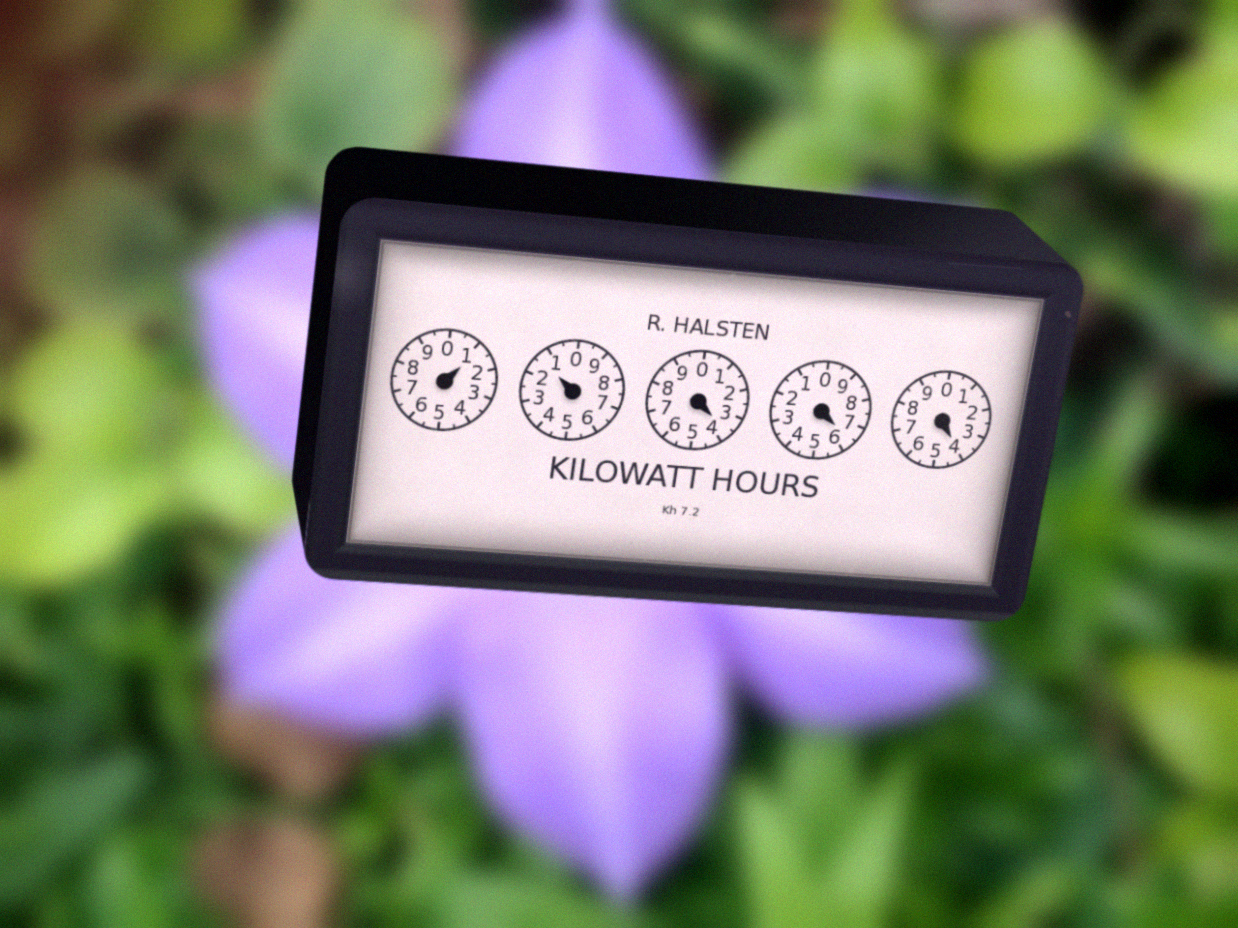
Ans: 11364 kWh
